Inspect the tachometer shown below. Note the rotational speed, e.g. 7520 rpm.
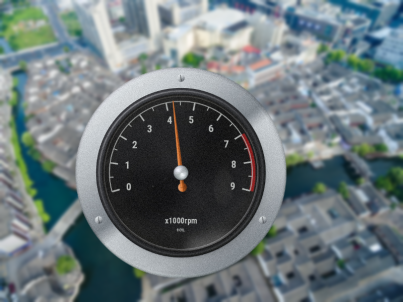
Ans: 4250 rpm
